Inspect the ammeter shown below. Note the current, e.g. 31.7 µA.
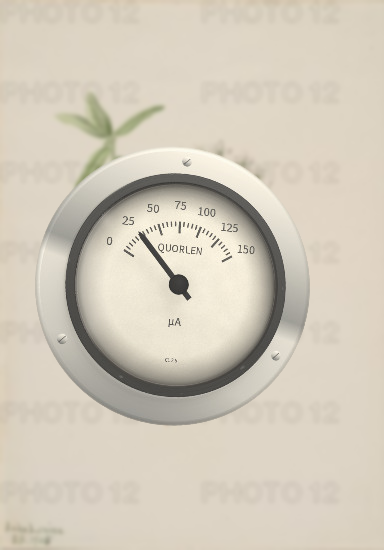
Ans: 25 µA
